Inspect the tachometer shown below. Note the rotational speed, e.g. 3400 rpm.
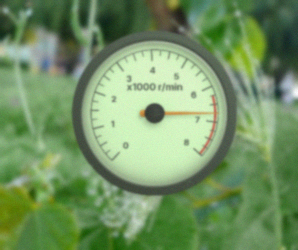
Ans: 6750 rpm
